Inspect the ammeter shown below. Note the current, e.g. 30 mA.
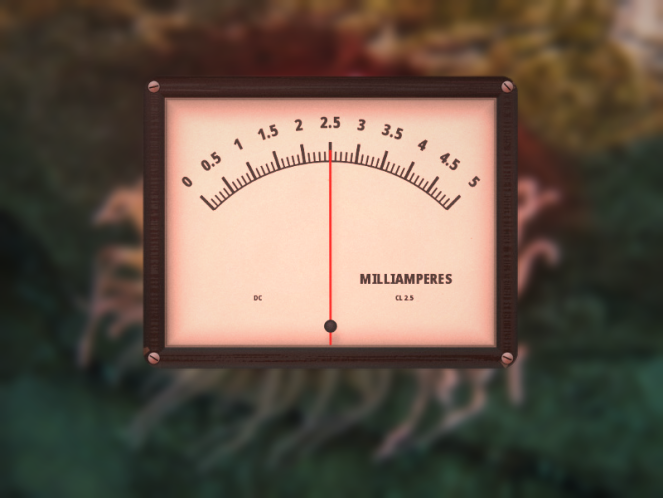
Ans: 2.5 mA
